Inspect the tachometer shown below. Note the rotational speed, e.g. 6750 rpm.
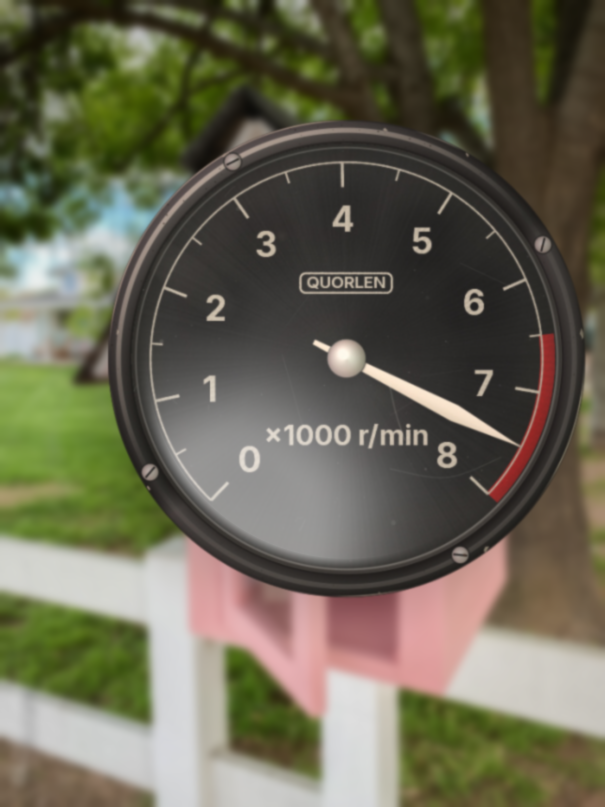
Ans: 7500 rpm
